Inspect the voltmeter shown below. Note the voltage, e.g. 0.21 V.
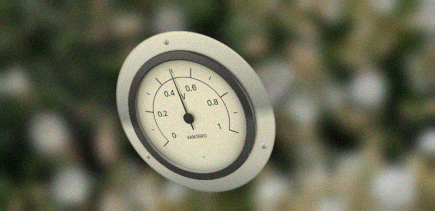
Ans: 0.5 V
